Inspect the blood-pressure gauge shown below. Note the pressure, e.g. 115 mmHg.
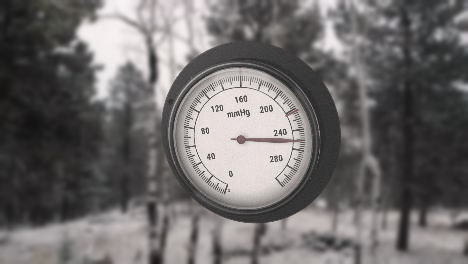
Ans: 250 mmHg
